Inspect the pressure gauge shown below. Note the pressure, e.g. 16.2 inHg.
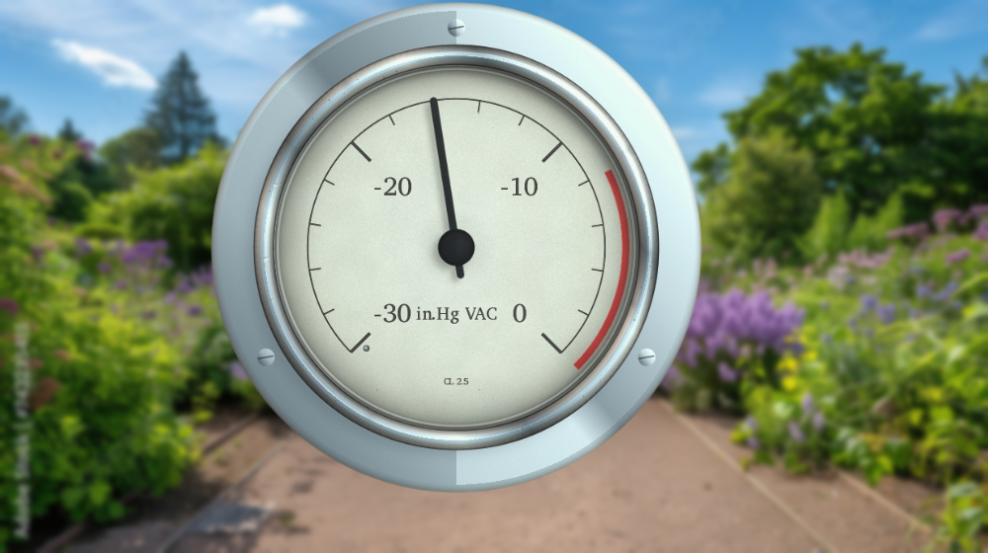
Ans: -16 inHg
